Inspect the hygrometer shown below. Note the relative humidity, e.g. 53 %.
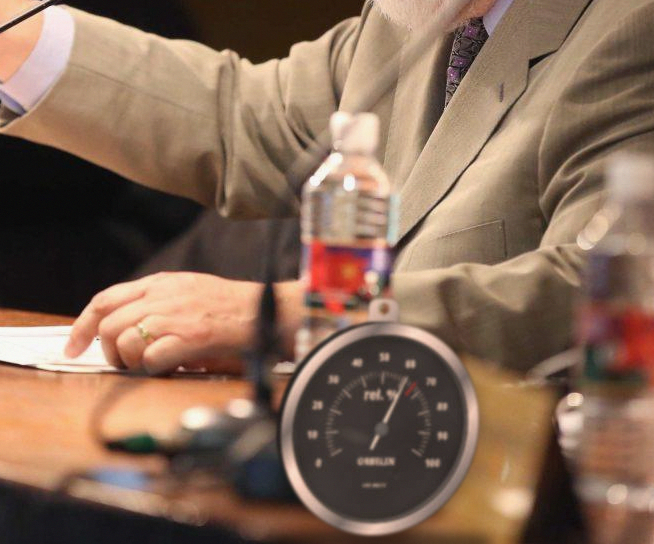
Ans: 60 %
